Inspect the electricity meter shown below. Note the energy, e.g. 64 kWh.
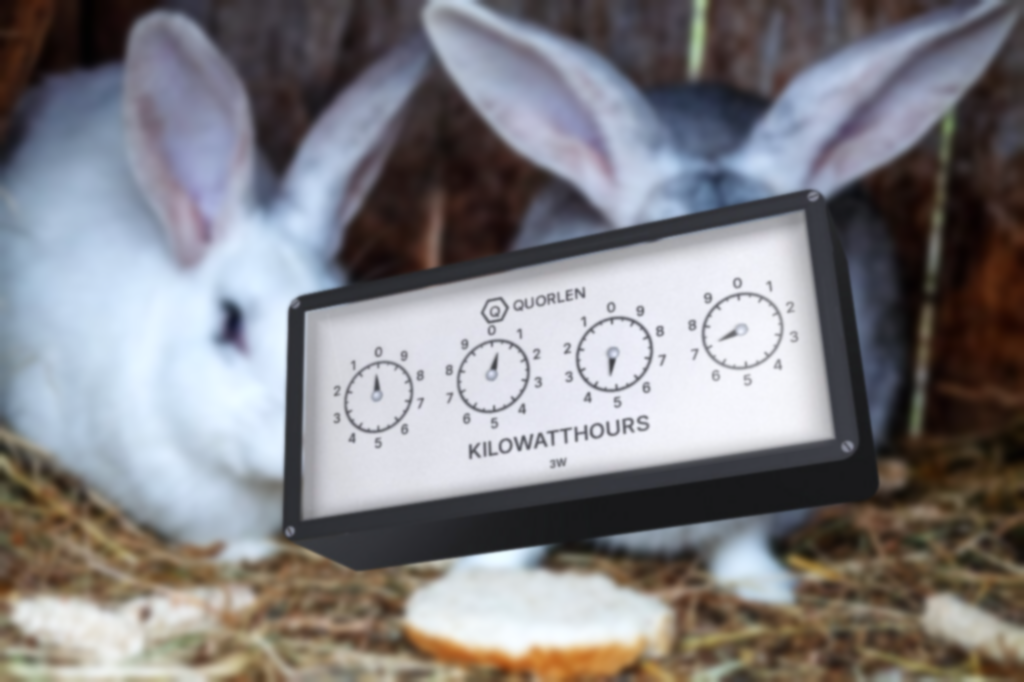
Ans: 47 kWh
